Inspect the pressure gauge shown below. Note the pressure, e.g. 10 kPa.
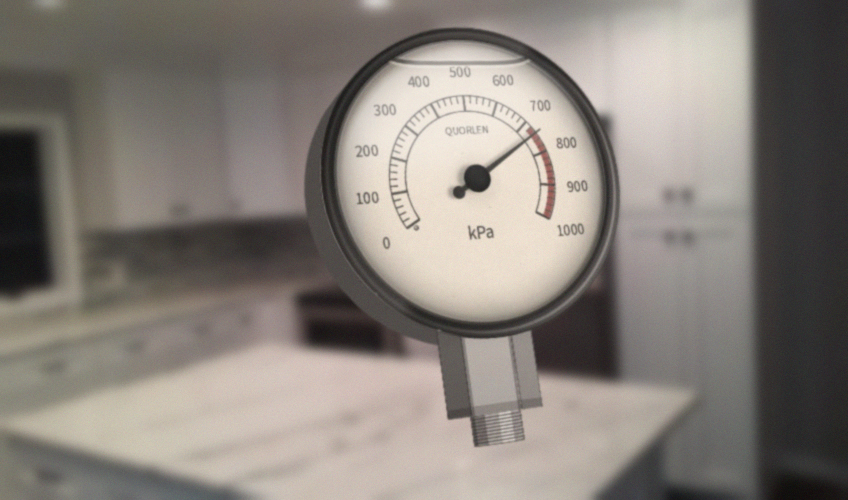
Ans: 740 kPa
